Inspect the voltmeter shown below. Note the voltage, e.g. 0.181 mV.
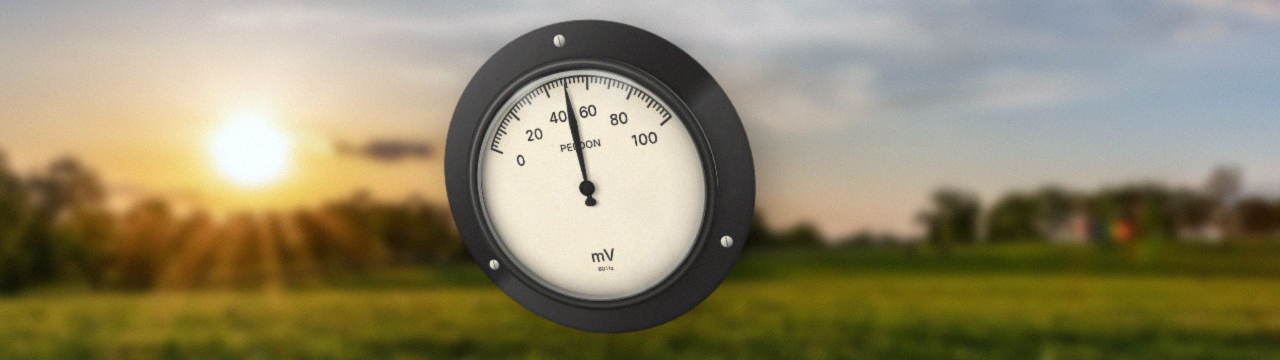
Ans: 50 mV
